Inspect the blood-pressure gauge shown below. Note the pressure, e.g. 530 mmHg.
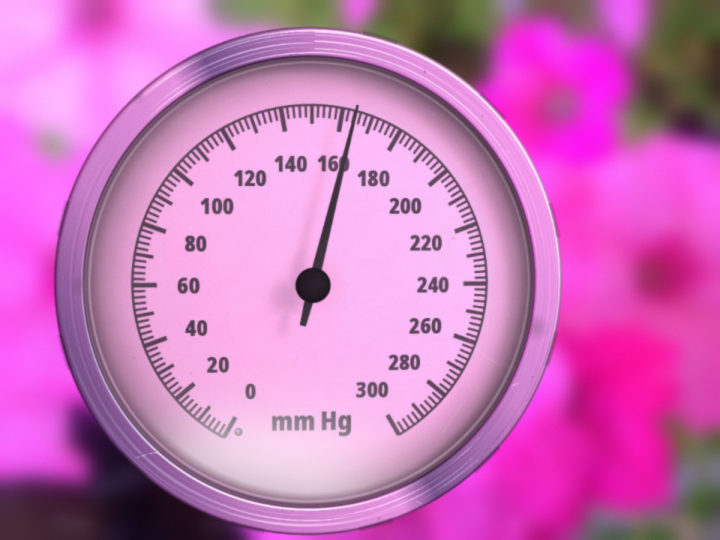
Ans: 164 mmHg
